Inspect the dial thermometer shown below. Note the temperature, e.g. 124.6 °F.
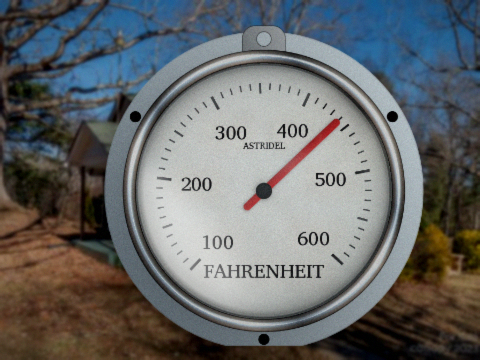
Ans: 440 °F
